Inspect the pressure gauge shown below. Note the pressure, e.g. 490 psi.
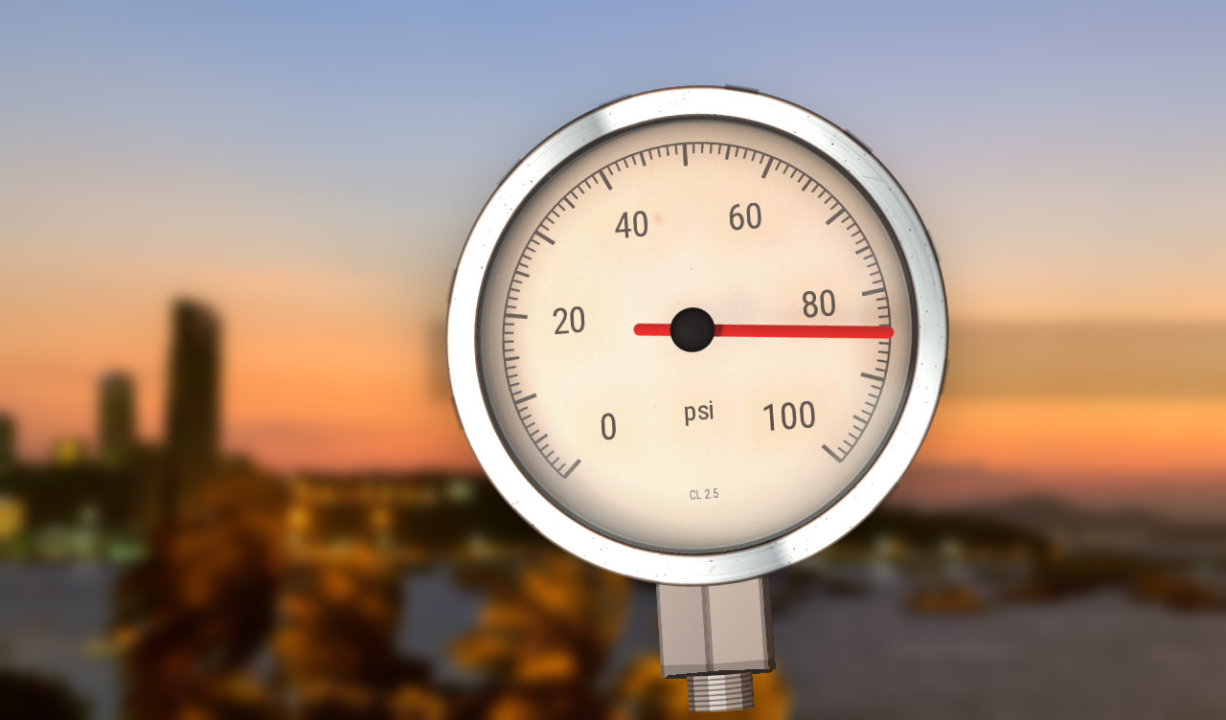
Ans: 85 psi
